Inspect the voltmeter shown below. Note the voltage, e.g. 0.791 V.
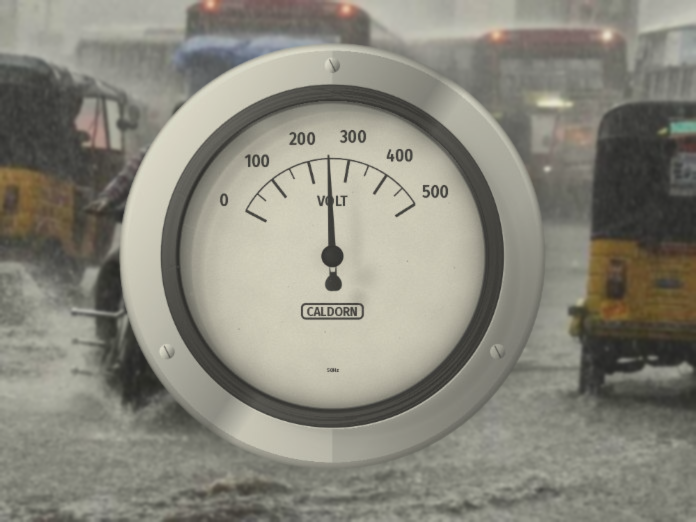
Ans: 250 V
